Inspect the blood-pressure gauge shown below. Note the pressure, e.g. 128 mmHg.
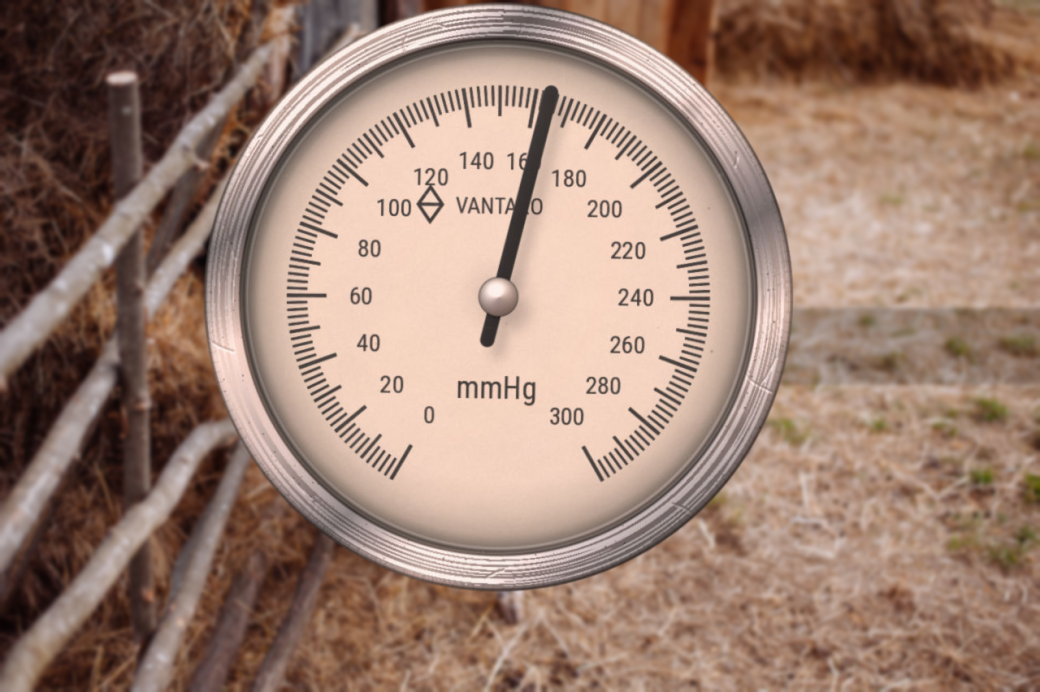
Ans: 164 mmHg
